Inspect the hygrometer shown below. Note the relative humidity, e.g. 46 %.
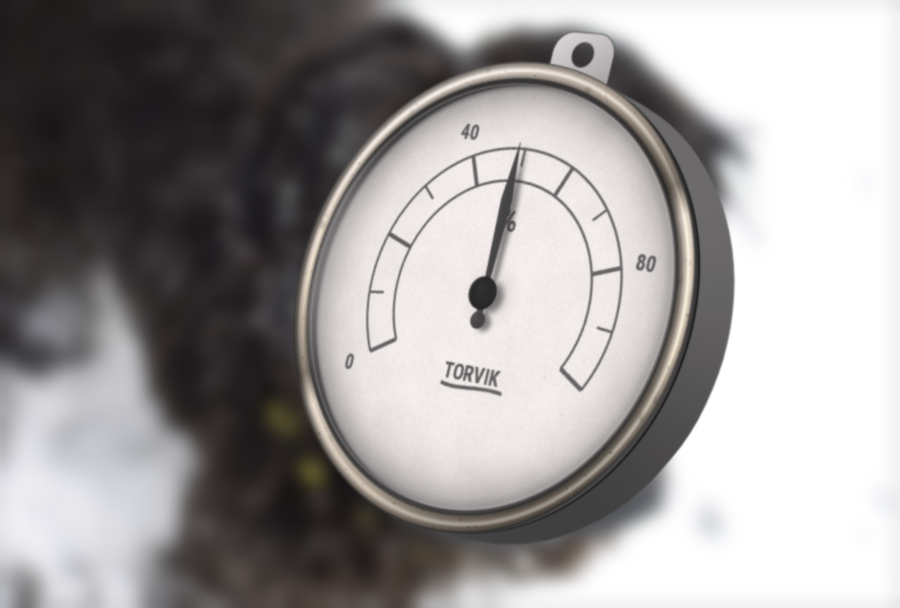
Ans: 50 %
